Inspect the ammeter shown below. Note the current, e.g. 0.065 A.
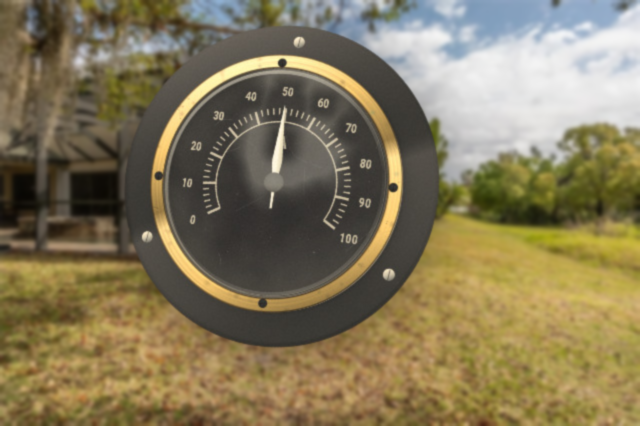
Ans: 50 A
